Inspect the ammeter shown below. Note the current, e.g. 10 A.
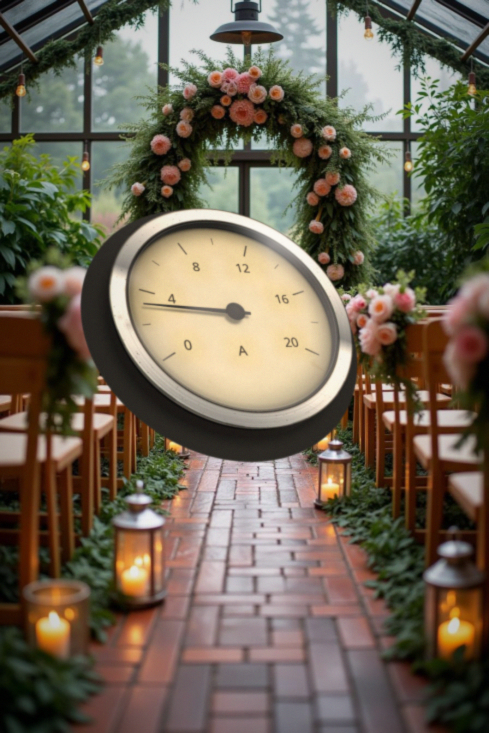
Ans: 3 A
